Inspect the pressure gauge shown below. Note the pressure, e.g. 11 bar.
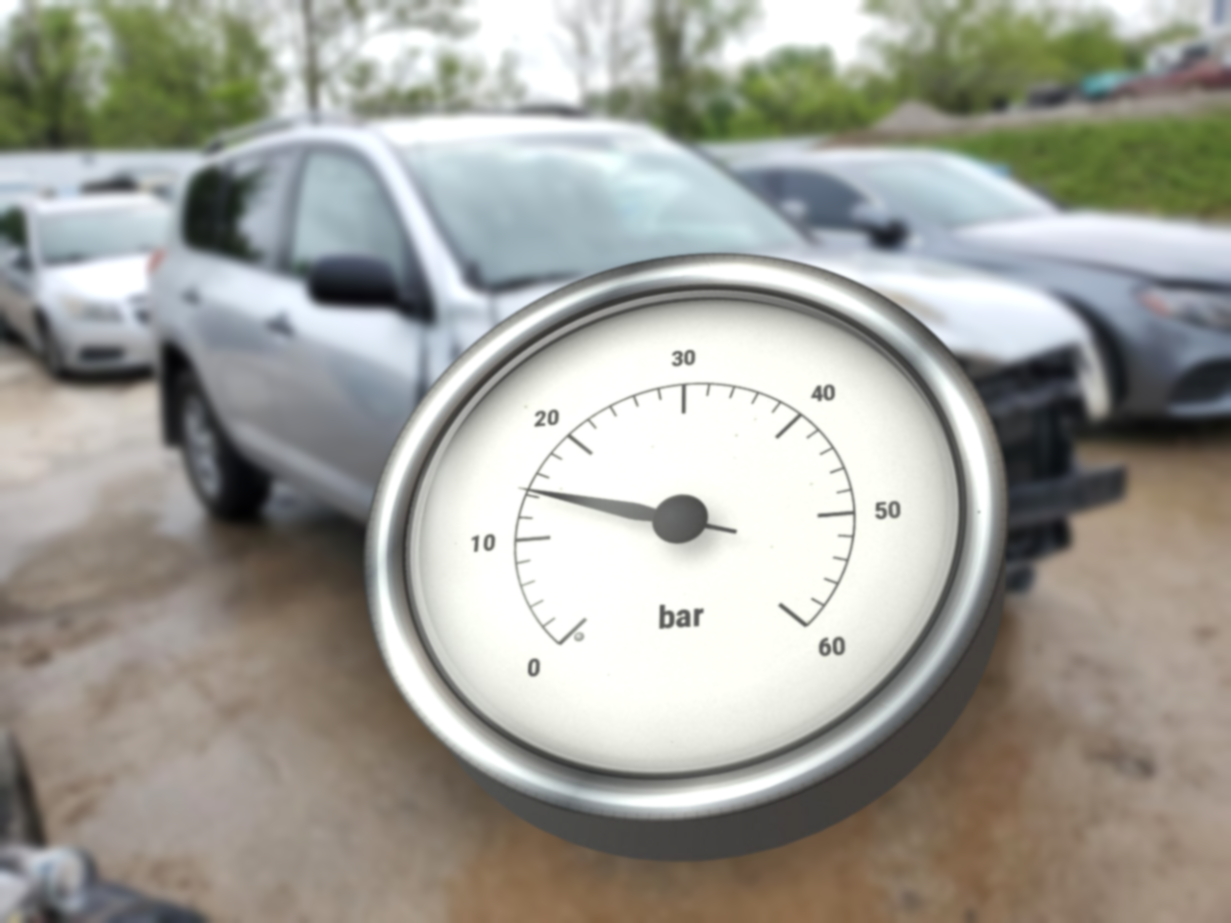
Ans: 14 bar
